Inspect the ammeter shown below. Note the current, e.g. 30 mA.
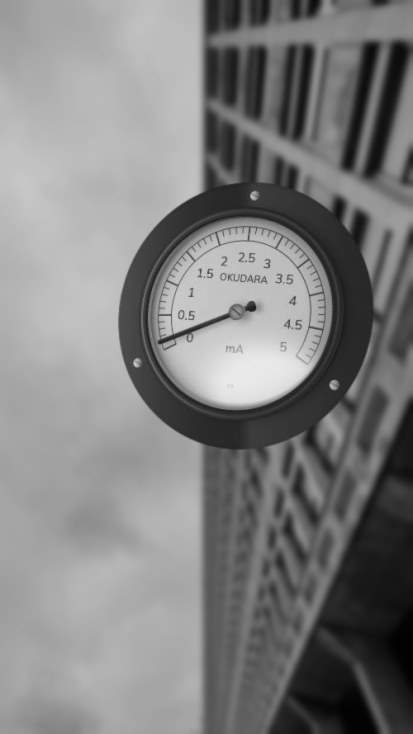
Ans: 0.1 mA
